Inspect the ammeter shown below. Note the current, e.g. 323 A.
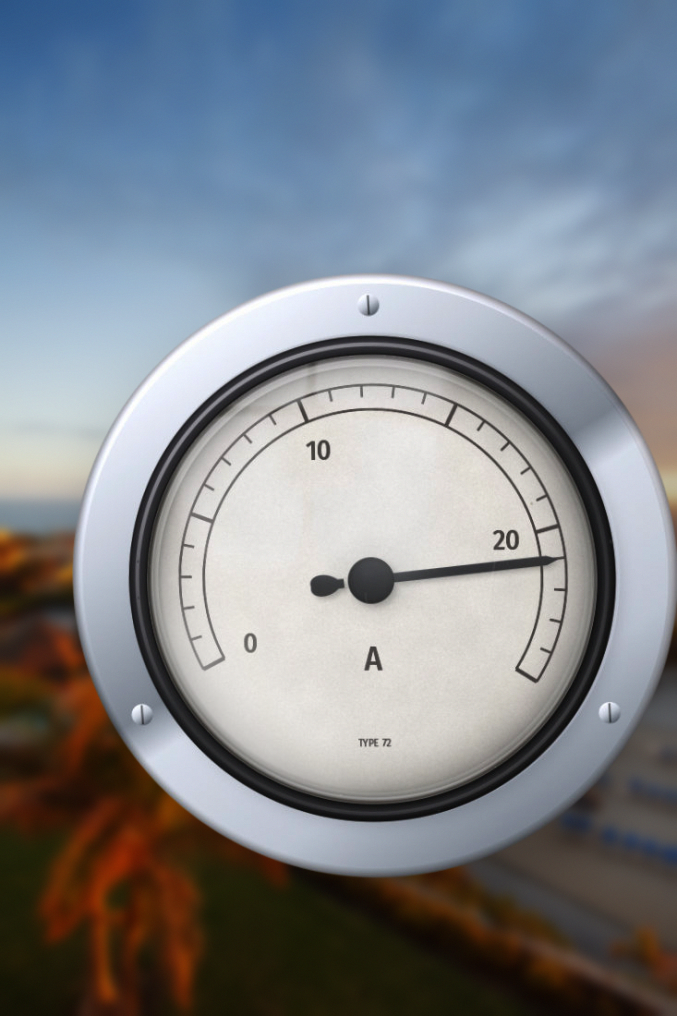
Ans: 21 A
